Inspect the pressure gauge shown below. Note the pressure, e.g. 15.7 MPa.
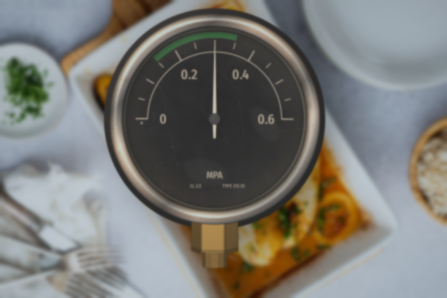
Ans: 0.3 MPa
